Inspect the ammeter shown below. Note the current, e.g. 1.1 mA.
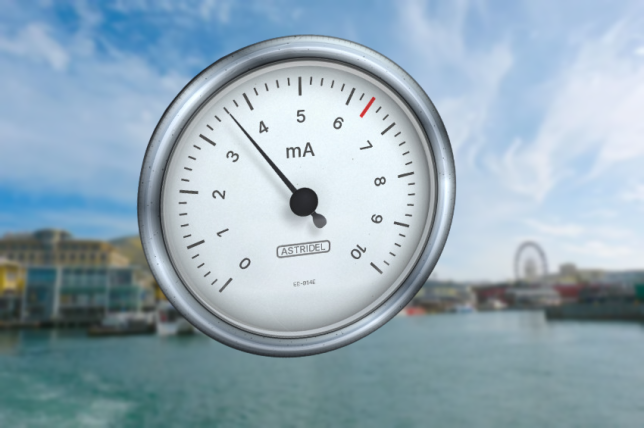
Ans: 3.6 mA
